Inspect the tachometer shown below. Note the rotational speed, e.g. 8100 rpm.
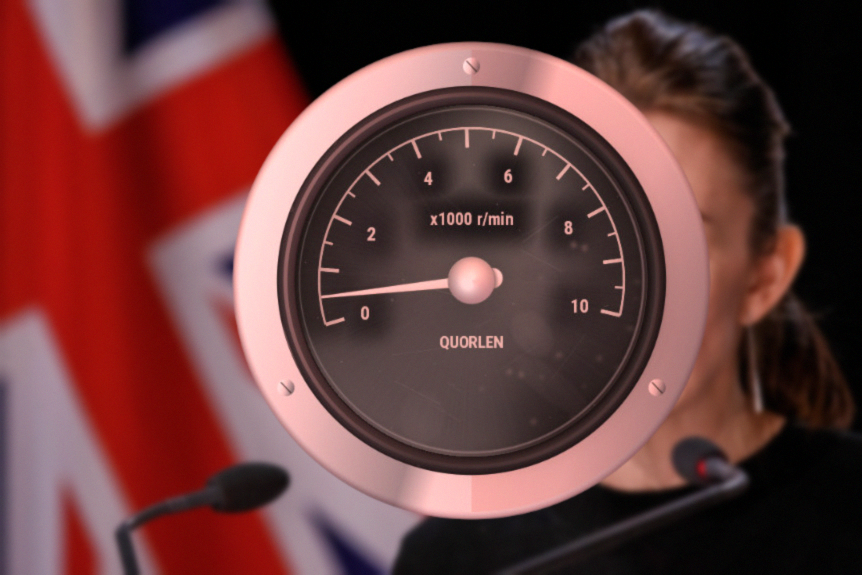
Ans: 500 rpm
